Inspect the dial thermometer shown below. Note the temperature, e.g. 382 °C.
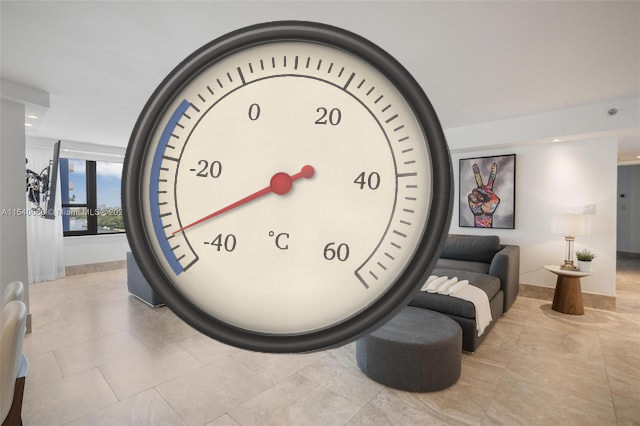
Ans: -34 °C
